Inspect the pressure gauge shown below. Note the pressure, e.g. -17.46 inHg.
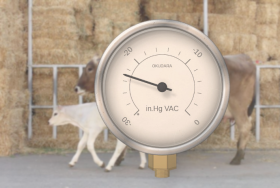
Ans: -23 inHg
